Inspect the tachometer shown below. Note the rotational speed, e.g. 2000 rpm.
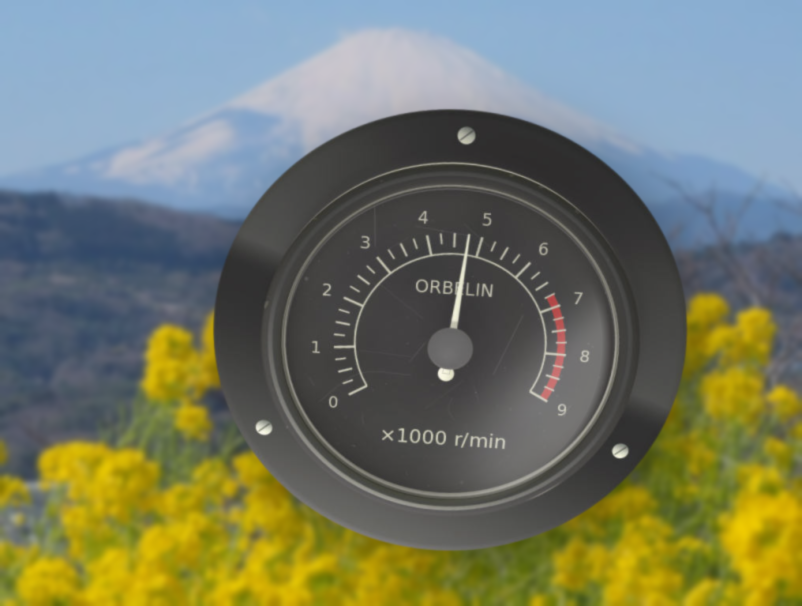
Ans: 4750 rpm
